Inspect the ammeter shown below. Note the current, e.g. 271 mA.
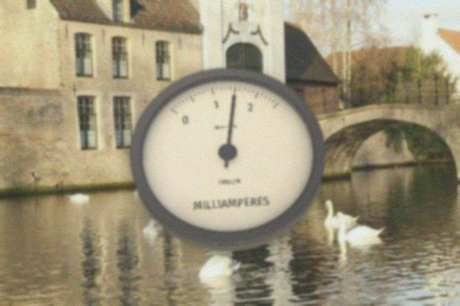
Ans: 1.5 mA
